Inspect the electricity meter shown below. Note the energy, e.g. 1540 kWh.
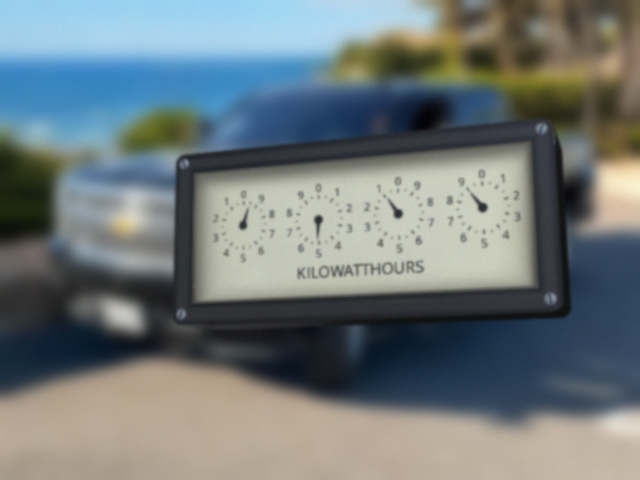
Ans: 9509 kWh
